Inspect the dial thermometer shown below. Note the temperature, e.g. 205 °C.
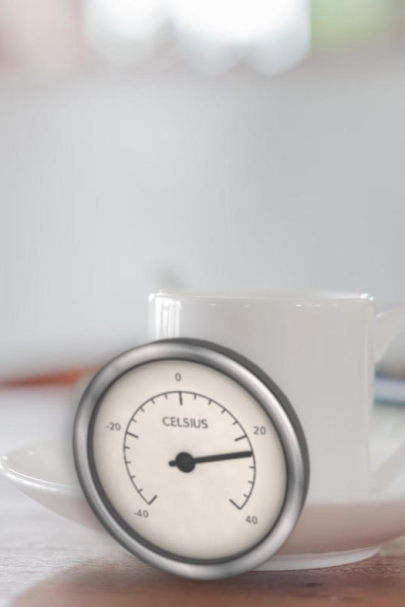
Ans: 24 °C
